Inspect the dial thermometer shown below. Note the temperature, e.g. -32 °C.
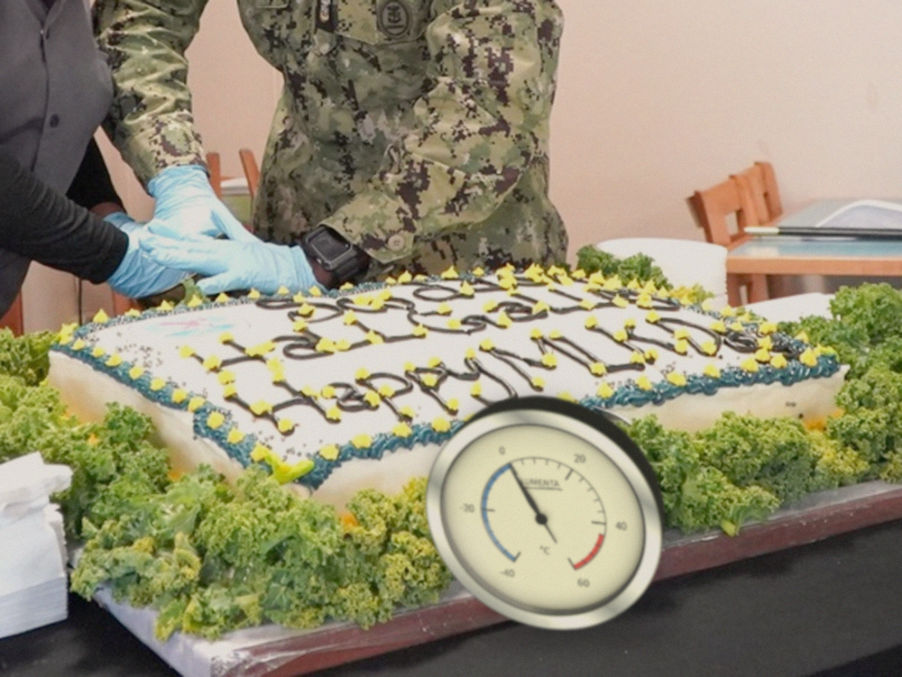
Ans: 0 °C
